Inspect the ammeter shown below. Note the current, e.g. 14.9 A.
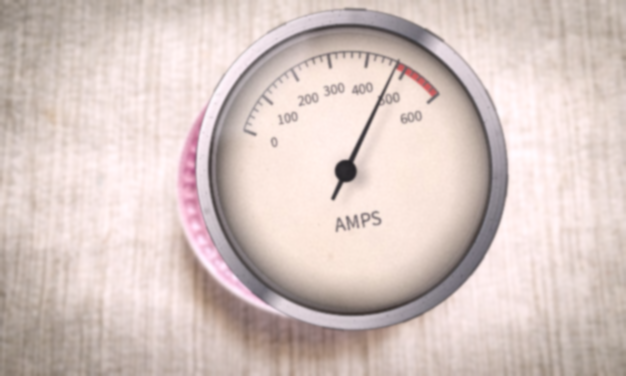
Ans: 480 A
